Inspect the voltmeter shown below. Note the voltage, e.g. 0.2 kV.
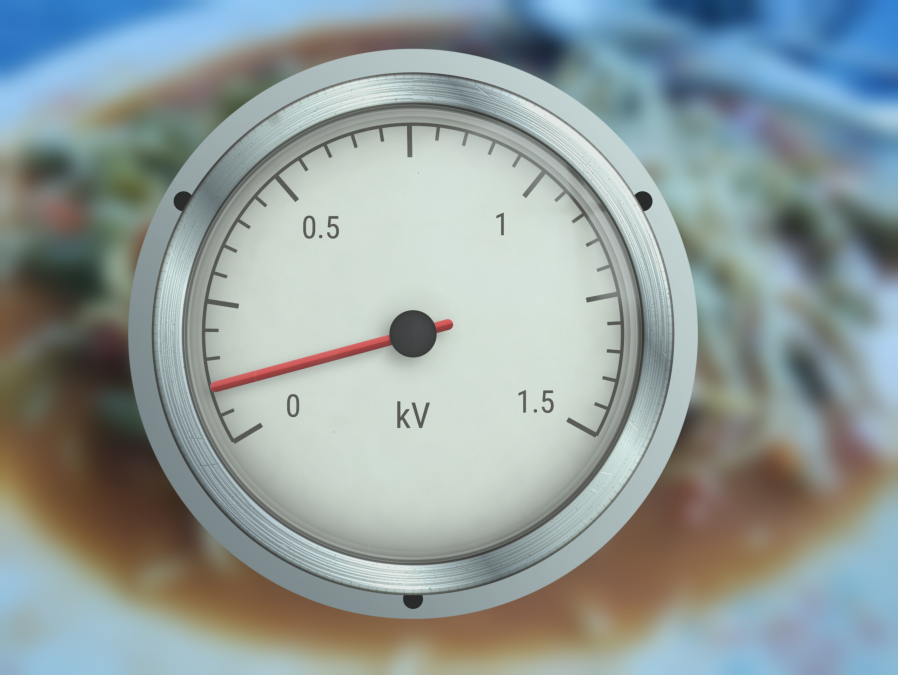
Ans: 0.1 kV
